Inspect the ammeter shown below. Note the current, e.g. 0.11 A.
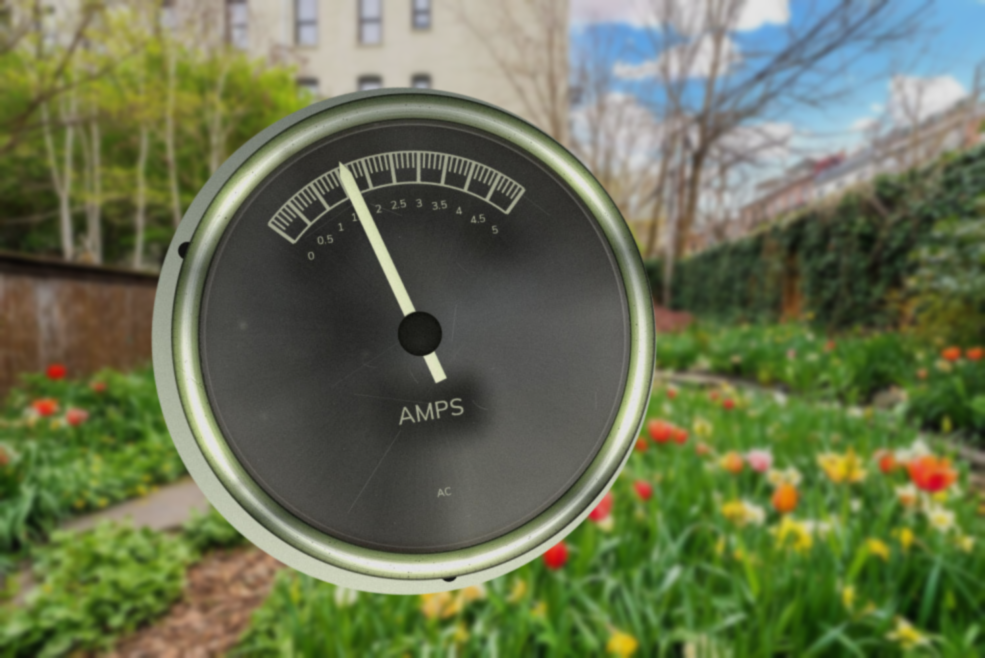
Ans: 1.6 A
